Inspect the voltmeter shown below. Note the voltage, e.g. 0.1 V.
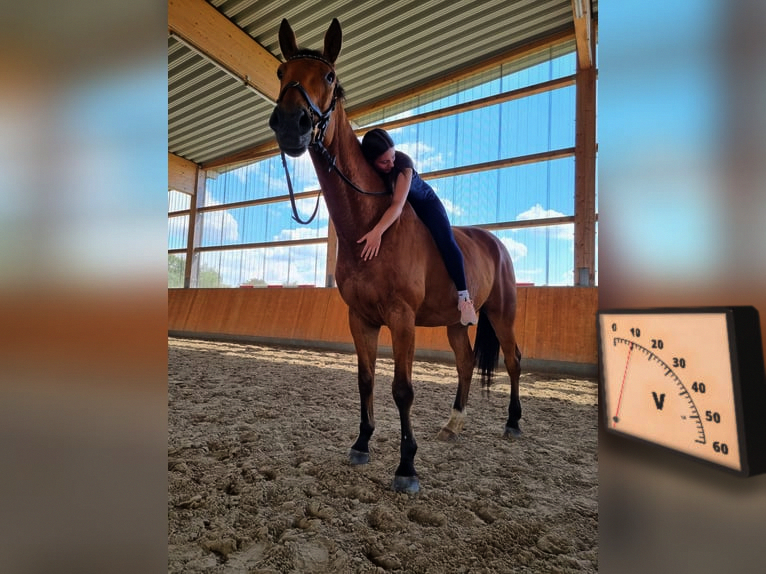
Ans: 10 V
